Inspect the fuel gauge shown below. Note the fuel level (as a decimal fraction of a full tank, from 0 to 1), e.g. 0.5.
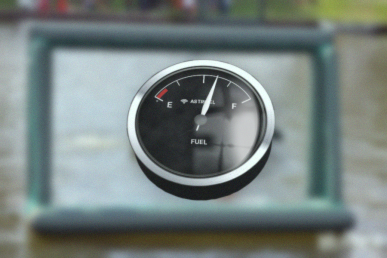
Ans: 0.625
